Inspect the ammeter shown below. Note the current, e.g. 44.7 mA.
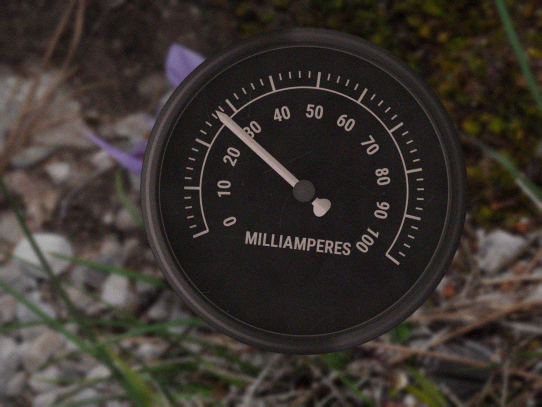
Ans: 27 mA
